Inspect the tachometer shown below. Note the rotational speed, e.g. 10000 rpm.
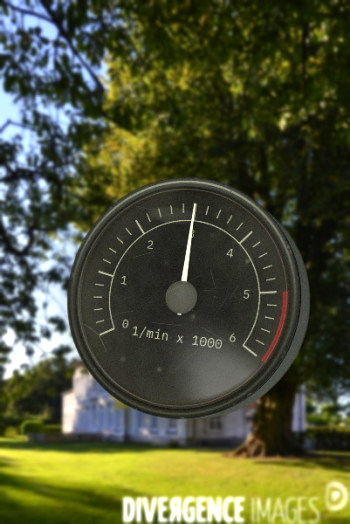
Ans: 3000 rpm
